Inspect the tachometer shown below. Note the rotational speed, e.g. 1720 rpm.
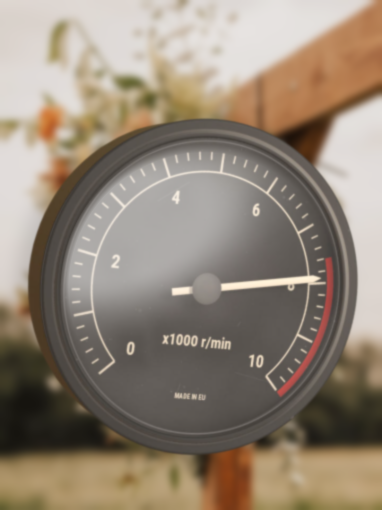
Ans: 7900 rpm
